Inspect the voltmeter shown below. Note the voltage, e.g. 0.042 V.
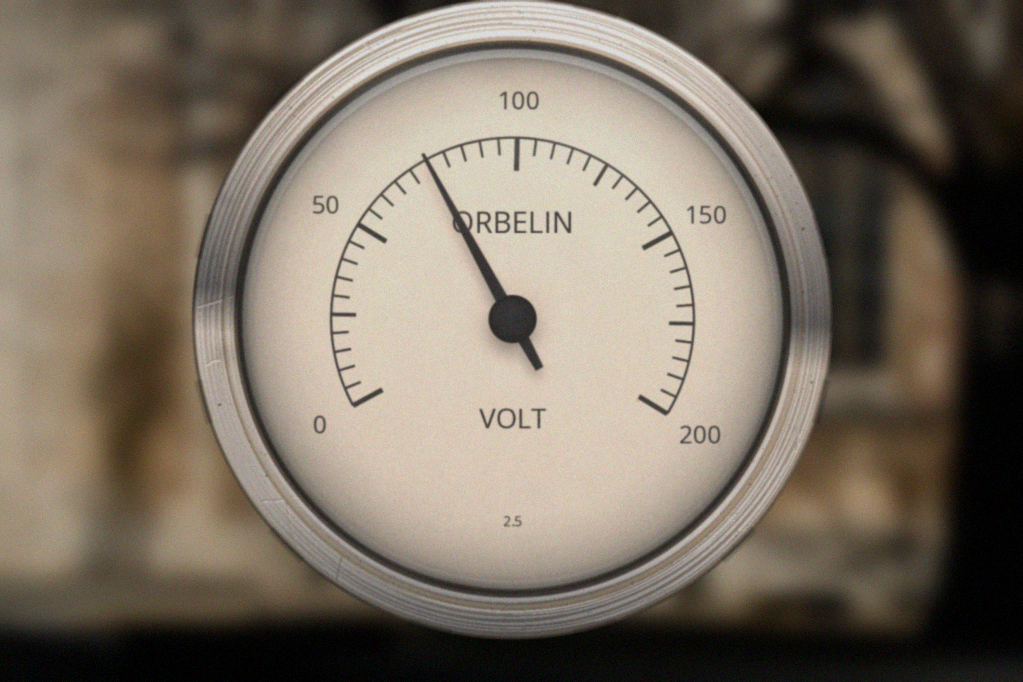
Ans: 75 V
